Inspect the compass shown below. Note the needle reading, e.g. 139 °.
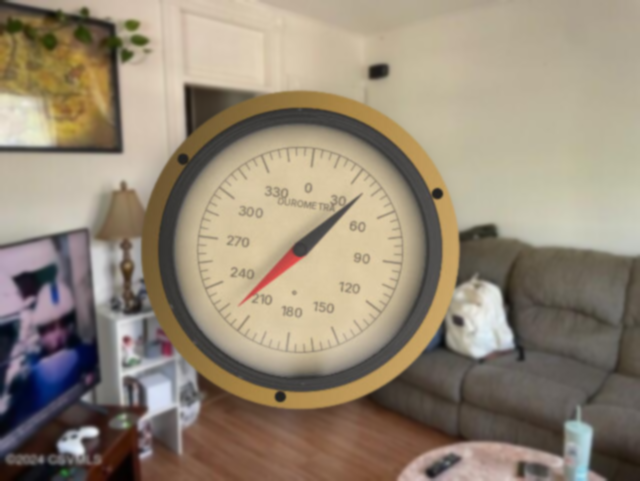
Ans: 220 °
